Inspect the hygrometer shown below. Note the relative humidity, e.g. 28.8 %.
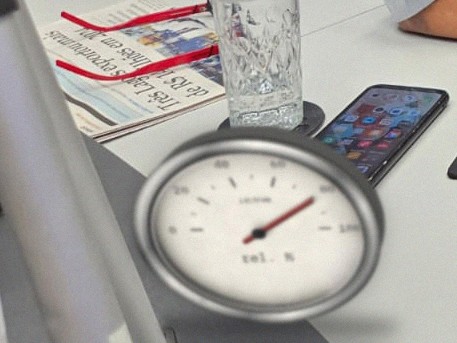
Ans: 80 %
